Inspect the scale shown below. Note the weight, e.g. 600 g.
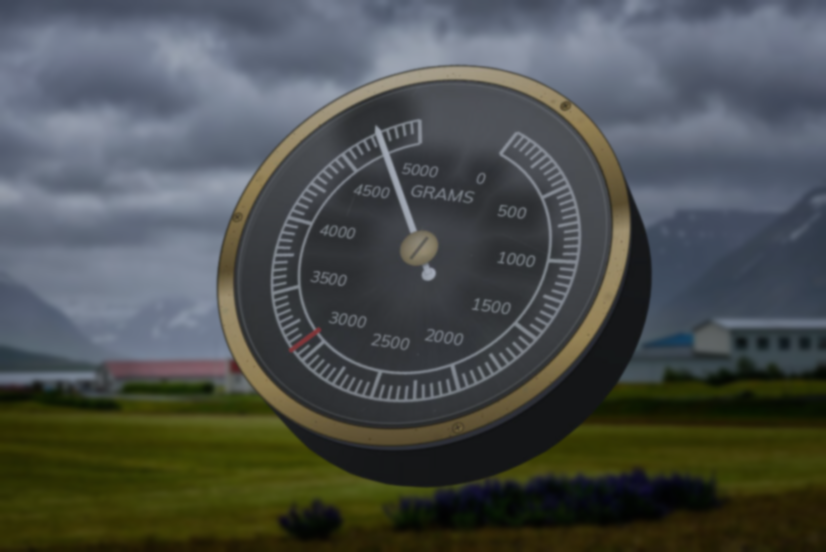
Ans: 4750 g
